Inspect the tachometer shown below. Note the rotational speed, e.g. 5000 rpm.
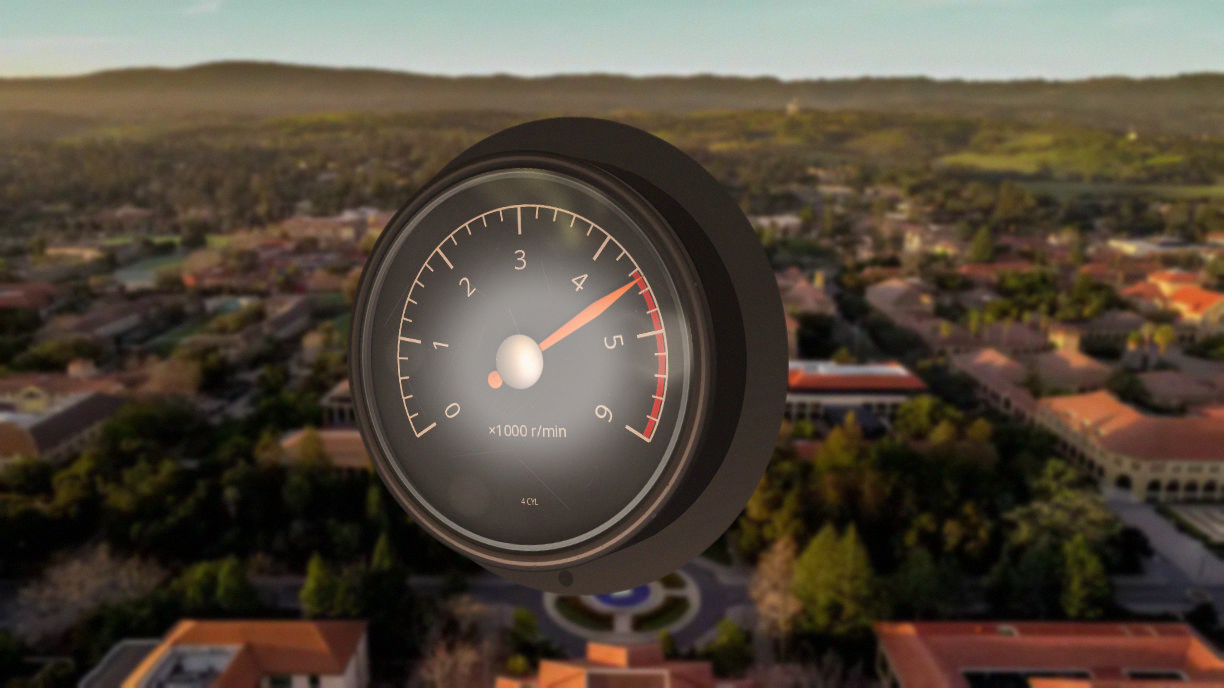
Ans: 4500 rpm
